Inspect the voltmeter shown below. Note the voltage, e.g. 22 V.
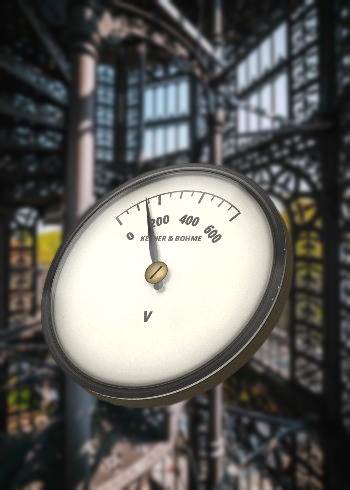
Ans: 150 V
